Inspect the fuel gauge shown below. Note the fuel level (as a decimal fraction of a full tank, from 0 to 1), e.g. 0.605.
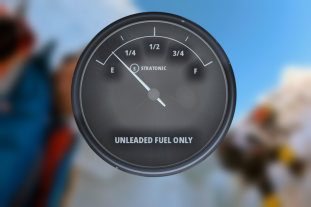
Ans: 0.125
